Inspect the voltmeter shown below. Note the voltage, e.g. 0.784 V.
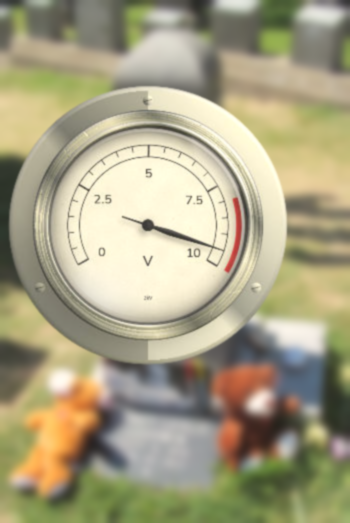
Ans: 9.5 V
